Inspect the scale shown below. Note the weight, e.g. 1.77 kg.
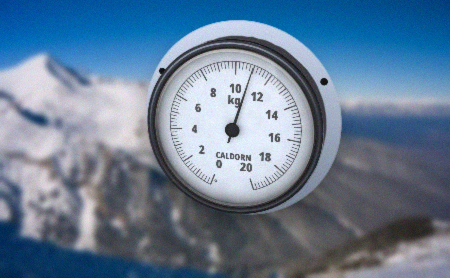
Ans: 11 kg
